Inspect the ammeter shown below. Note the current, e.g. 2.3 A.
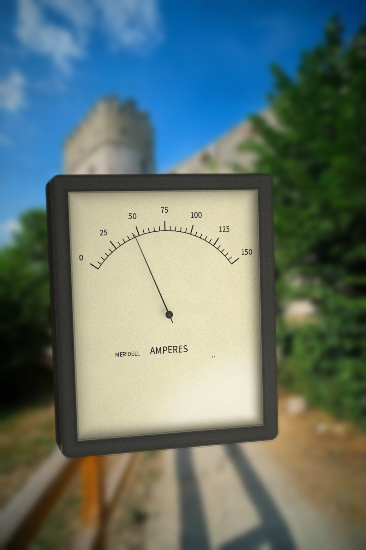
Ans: 45 A
